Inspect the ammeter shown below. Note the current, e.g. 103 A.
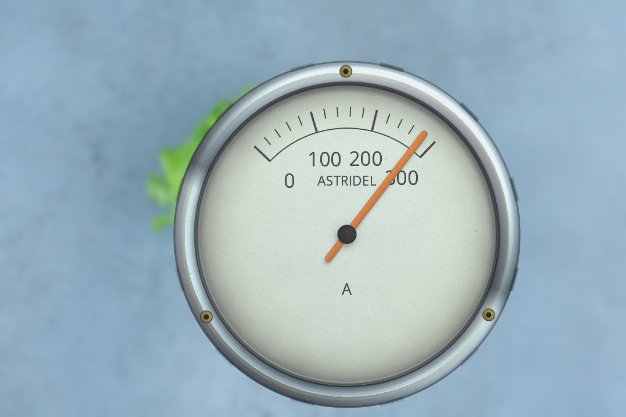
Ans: 280 A
